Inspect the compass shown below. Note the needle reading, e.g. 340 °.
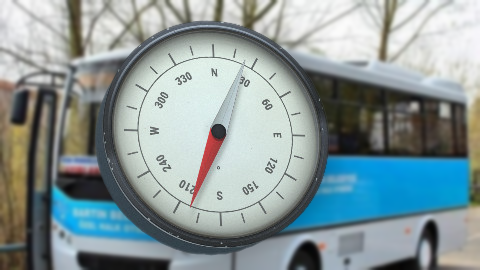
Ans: 202.5 °
